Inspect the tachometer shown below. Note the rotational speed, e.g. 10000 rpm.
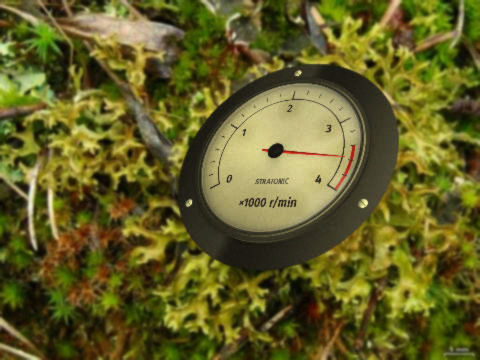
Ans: 3600 rpm
